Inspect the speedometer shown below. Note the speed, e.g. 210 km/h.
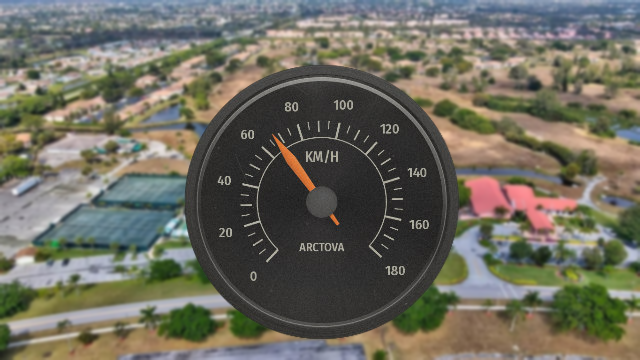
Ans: 67.5 km/h
